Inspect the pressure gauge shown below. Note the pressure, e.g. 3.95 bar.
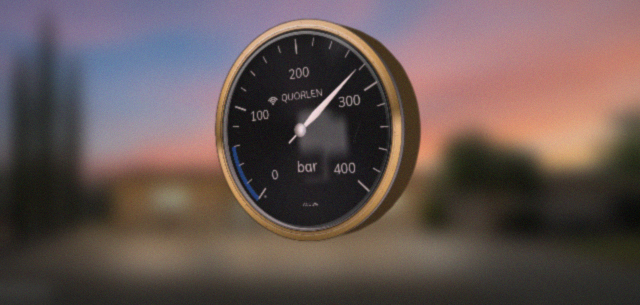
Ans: 280 bar
